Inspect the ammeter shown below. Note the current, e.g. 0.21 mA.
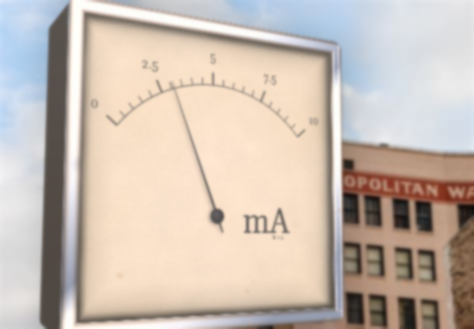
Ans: 3 mA
